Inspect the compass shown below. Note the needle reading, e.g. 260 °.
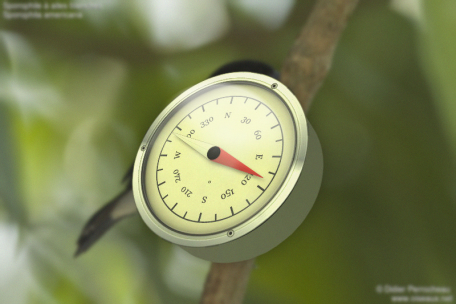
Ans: 112.5 °
